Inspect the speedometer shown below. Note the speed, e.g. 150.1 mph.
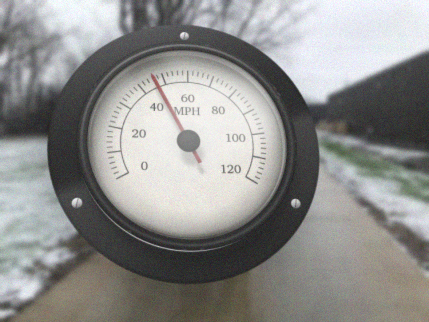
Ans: 46 mph
